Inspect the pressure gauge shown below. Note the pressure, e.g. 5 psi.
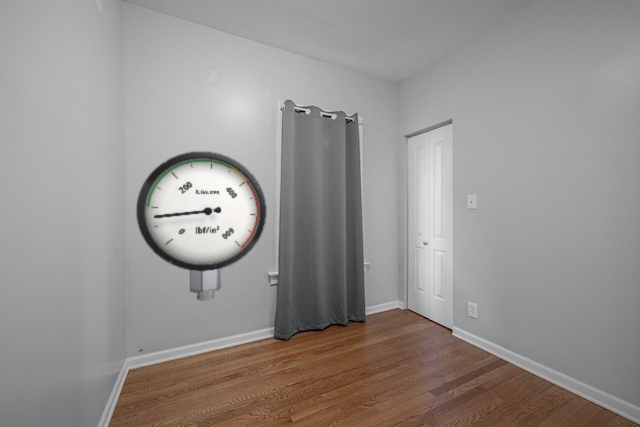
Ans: 75 psi
